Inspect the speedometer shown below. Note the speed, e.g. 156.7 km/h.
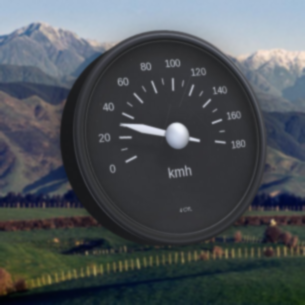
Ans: 30 km/h
